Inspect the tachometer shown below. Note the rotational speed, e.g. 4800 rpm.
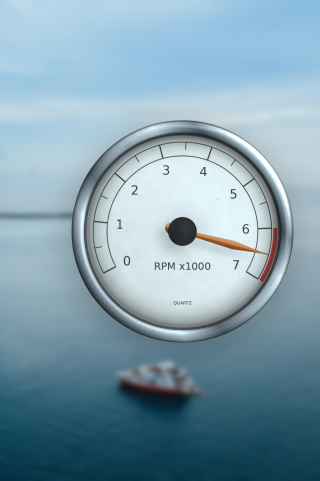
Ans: 6500 rpm
